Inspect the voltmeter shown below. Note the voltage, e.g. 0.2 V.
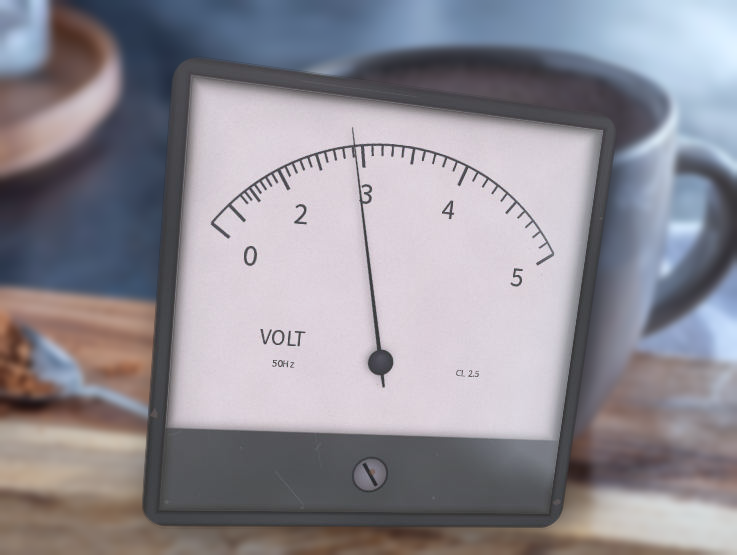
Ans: 2.9 V
